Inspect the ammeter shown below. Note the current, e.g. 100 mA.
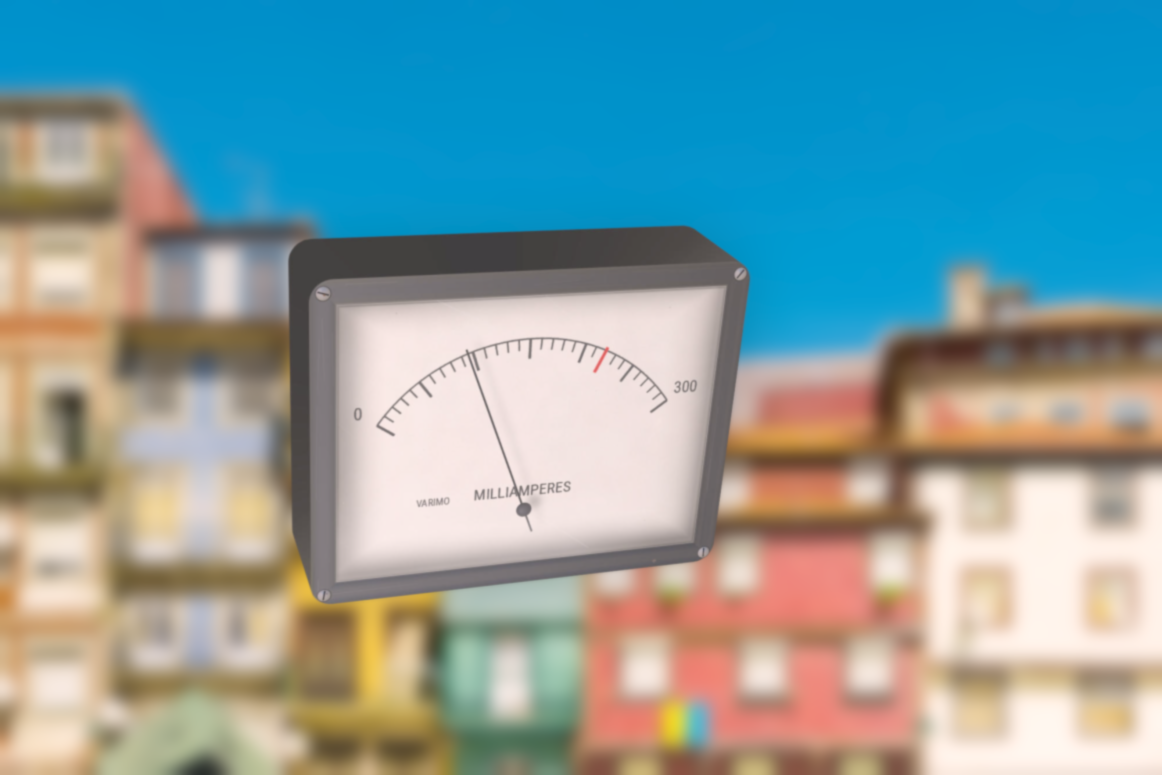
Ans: 95 mA
